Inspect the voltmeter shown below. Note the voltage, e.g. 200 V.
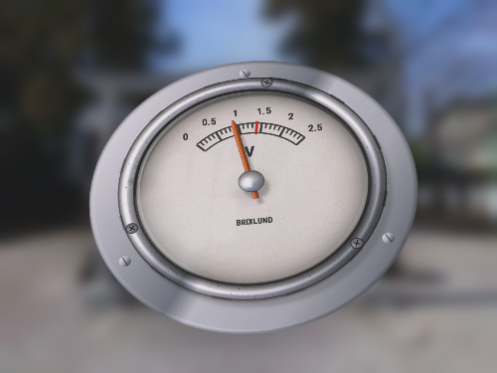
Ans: 0.9 V
